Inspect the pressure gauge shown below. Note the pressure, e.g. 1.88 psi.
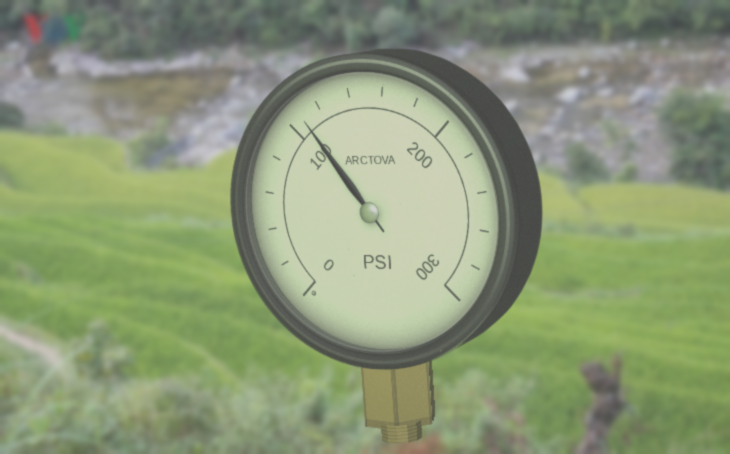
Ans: 110 psi
